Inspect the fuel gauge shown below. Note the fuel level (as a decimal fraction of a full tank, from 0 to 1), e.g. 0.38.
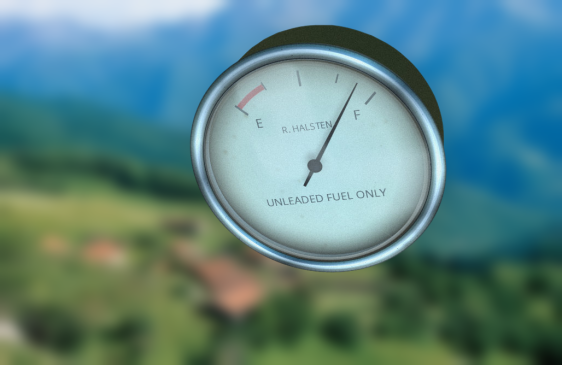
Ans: 0.875
